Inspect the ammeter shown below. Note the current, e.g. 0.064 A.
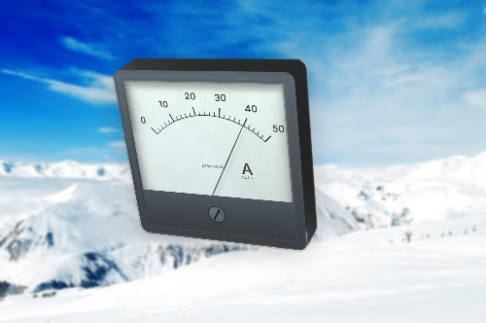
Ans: 40 A
